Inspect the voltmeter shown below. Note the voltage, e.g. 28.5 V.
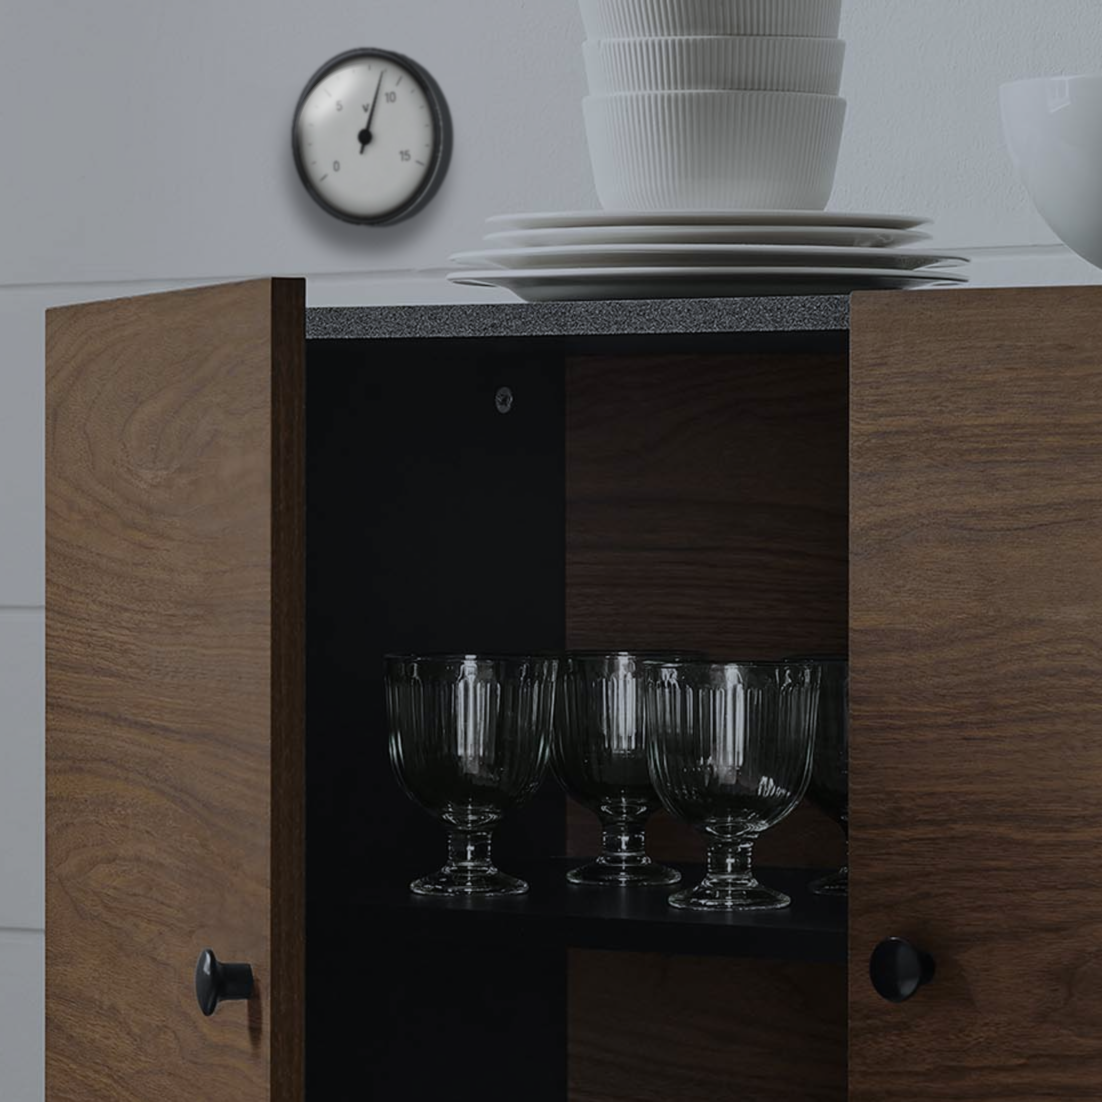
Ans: 9 V
